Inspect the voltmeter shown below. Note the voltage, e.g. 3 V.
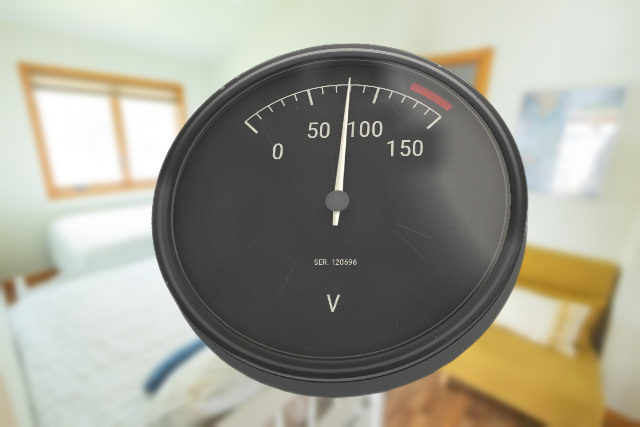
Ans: 80 V
